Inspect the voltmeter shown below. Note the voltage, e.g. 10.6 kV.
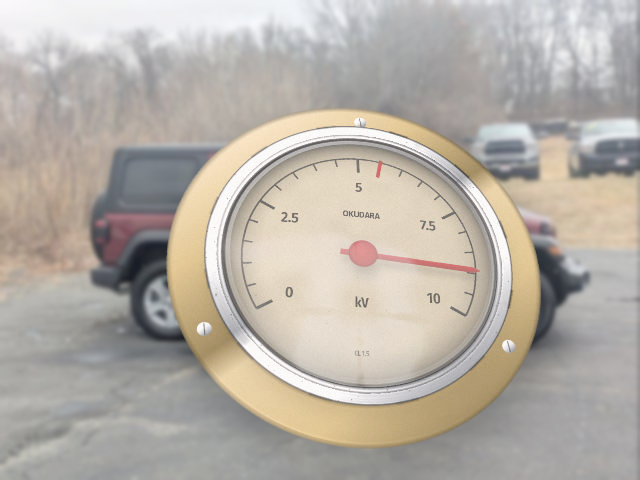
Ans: 9 kV
